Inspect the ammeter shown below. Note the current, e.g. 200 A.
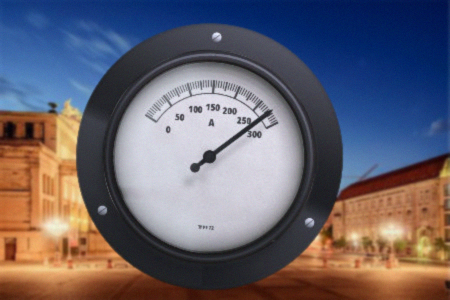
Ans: 275 A
